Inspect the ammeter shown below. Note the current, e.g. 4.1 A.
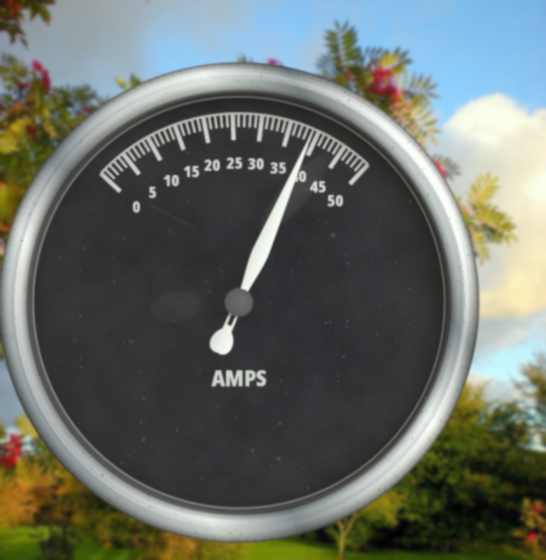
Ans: 39 A
